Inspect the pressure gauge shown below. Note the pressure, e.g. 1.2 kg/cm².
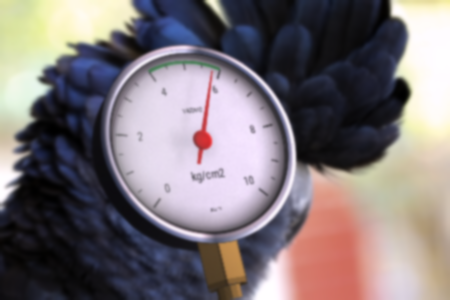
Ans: 5.75 kg/cm²
